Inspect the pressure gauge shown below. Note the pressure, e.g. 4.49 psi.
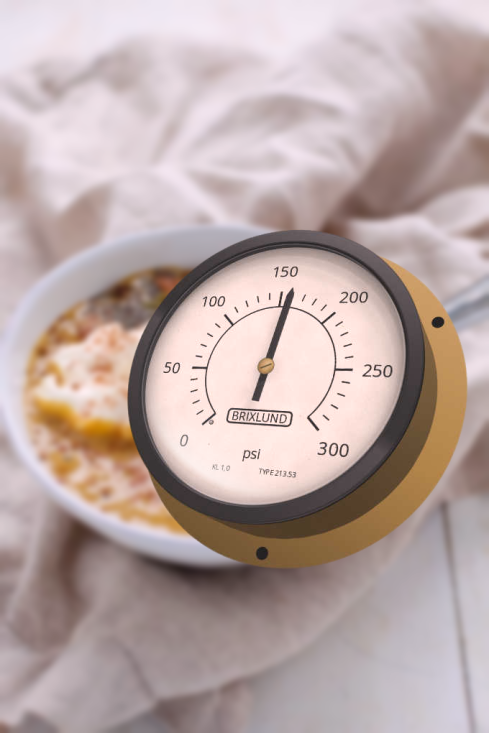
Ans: 160 psi
